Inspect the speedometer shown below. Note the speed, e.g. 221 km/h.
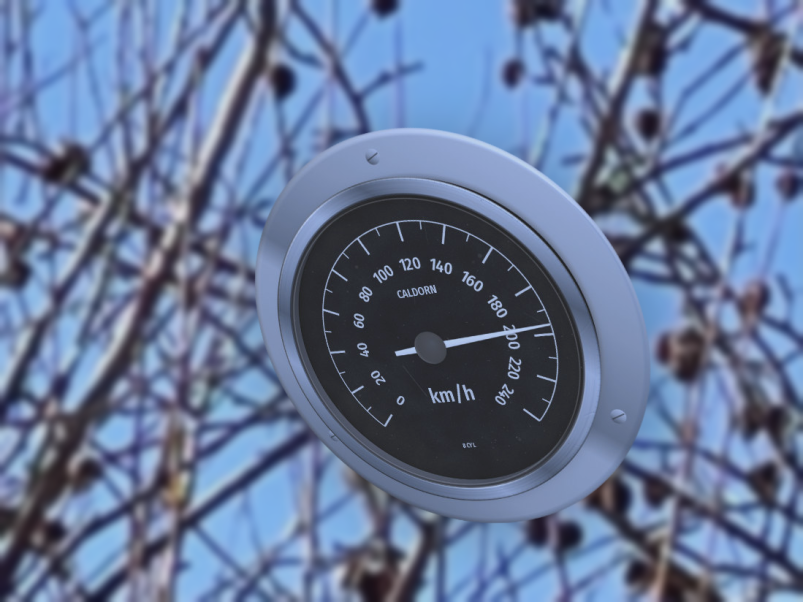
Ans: 195 km/h
